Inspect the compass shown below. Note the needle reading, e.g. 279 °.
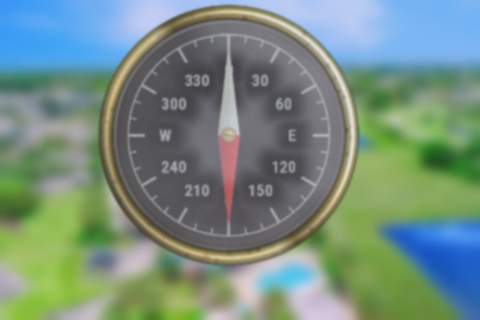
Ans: 180 °
